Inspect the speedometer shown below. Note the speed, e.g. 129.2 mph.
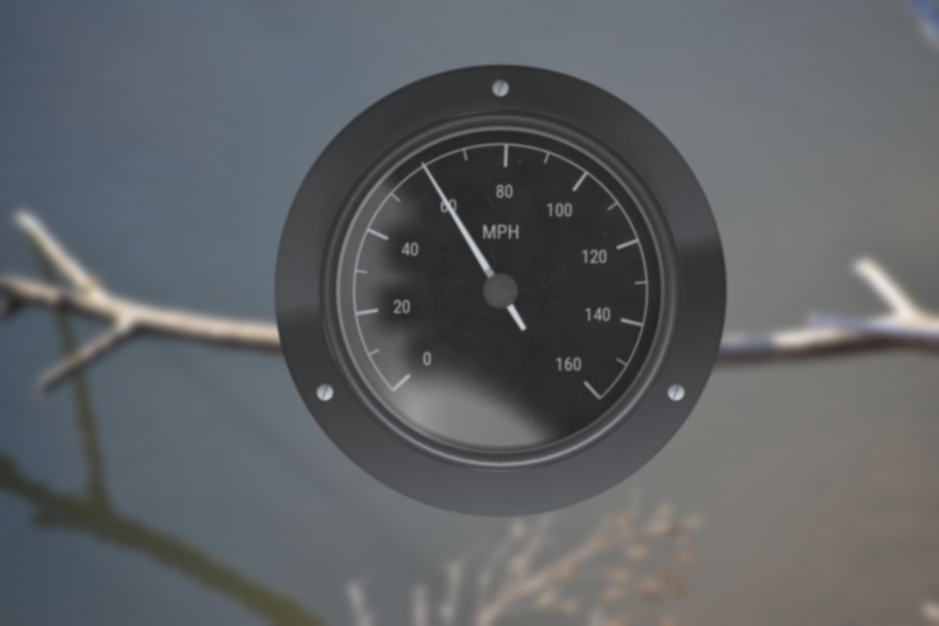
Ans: 60 mph
